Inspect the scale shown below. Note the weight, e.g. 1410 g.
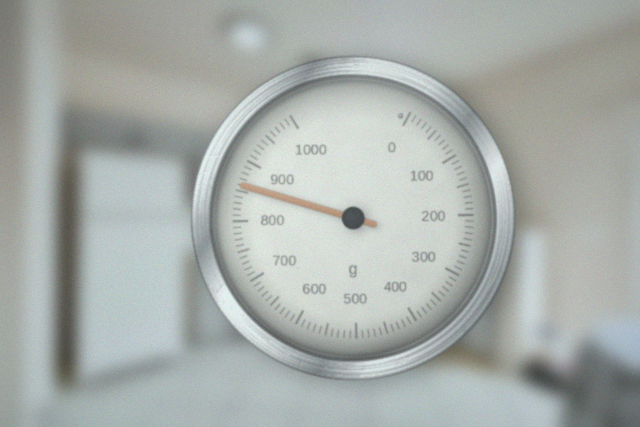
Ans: 860 g
